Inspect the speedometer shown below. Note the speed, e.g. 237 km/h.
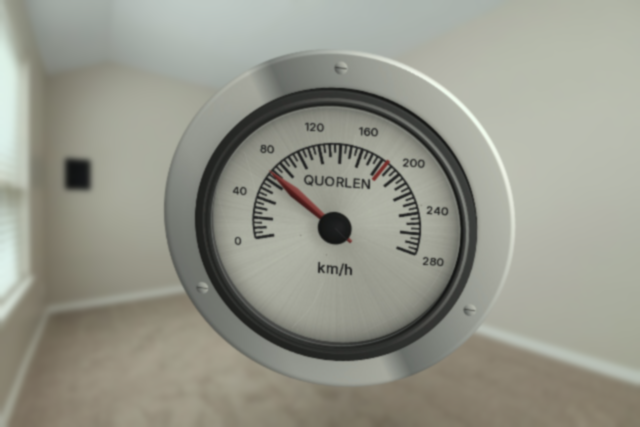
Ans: 70 km/h
